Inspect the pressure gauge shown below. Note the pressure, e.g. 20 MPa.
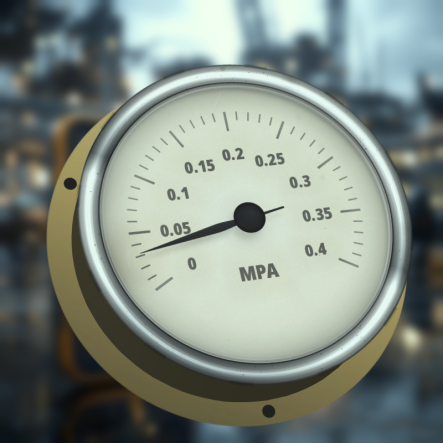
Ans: 0.03 MPa
